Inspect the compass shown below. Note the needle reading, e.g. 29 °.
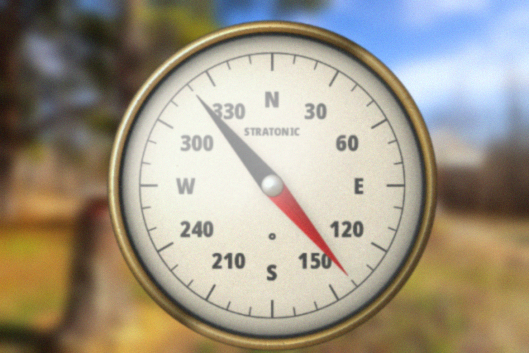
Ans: 140 °
